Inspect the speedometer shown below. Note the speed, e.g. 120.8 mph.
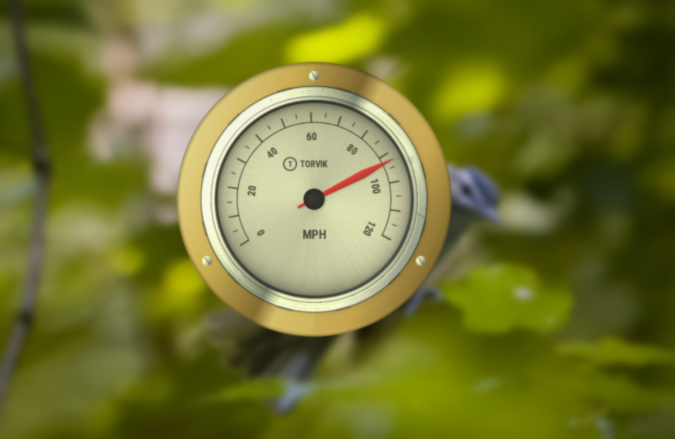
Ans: 92.5 mph
